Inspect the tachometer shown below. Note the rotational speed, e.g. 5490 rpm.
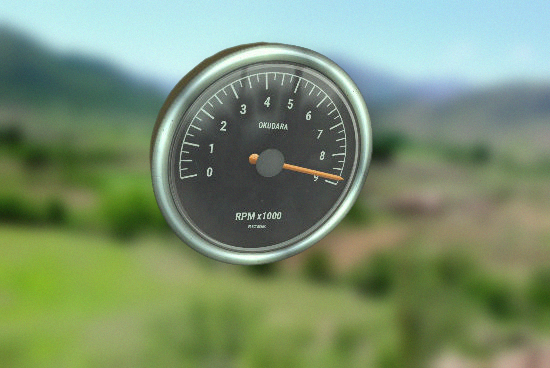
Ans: 8750 rpm
